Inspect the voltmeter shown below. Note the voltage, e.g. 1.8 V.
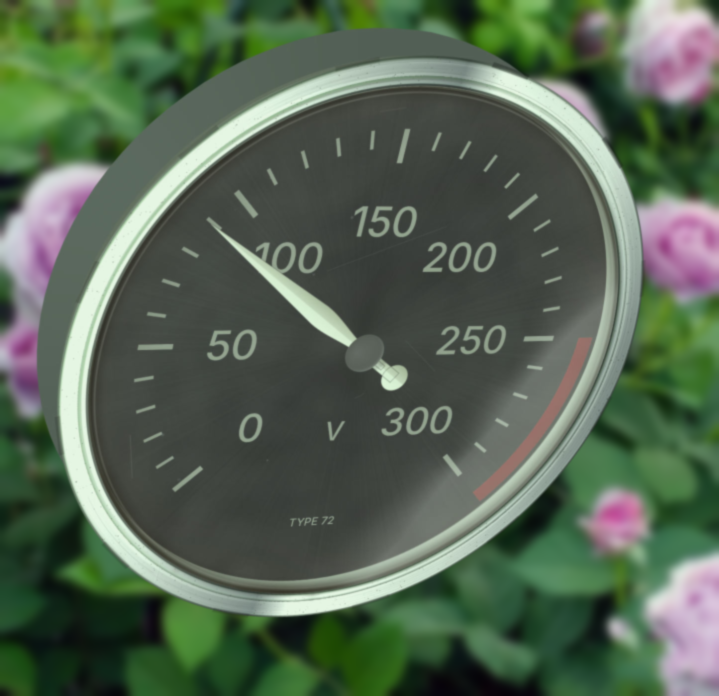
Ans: 90 V
